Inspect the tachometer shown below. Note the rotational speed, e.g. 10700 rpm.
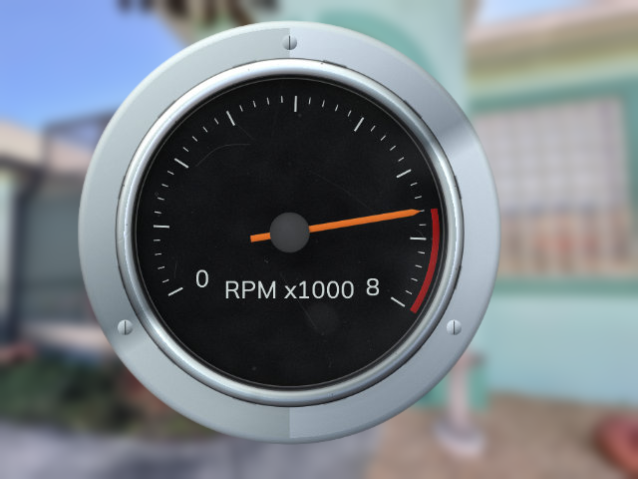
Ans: 6600 rpm
